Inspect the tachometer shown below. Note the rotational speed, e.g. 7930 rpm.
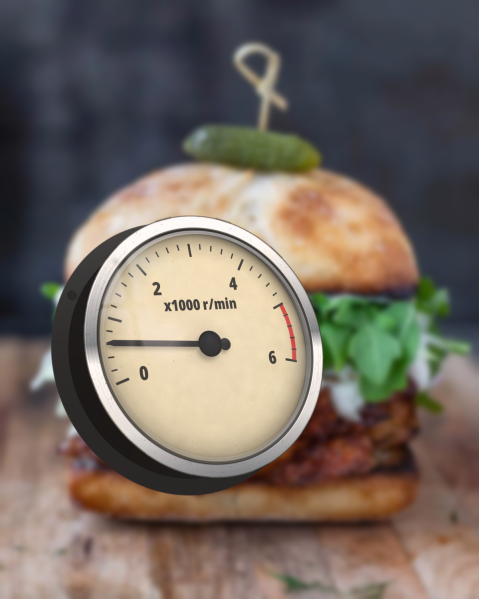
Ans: 600 rpm
